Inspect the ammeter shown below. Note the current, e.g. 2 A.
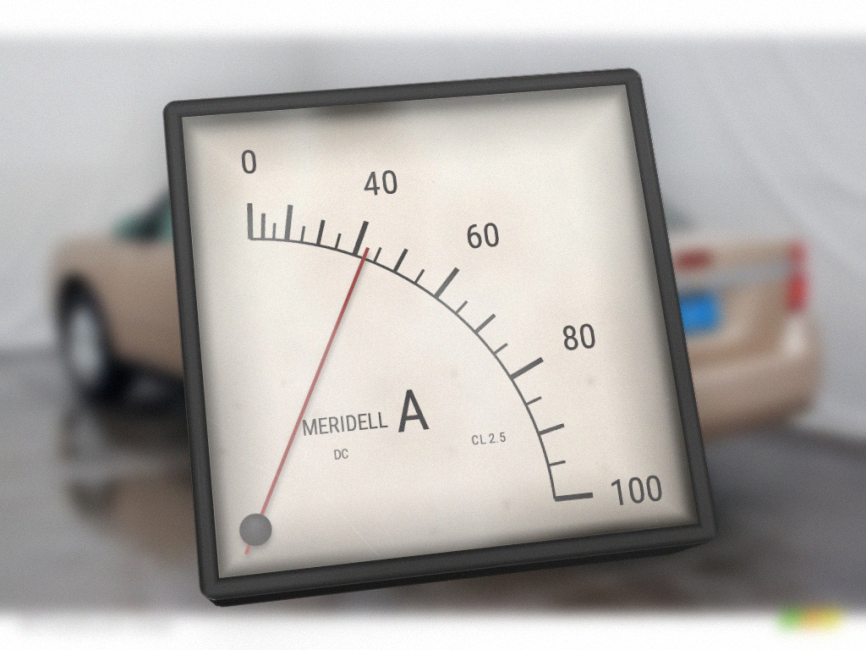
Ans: 42.5 A
